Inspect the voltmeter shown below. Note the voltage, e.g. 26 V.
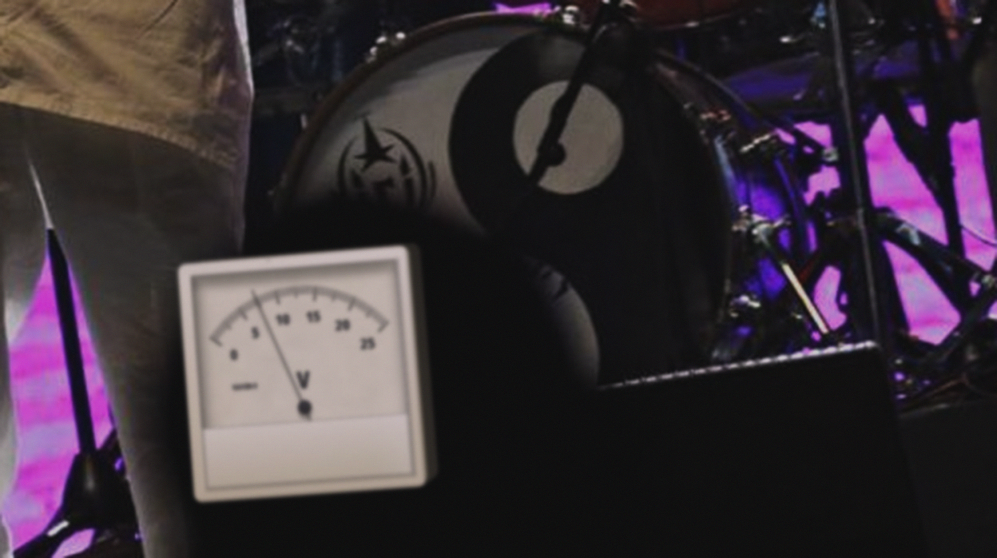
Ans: 7.5 V
